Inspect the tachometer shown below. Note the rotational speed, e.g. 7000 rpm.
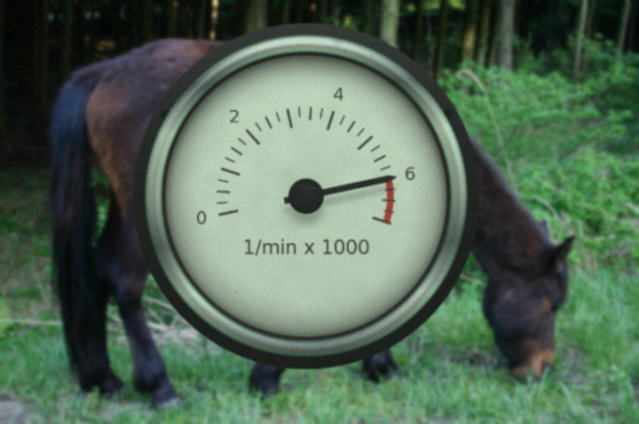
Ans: 6000 rpm
